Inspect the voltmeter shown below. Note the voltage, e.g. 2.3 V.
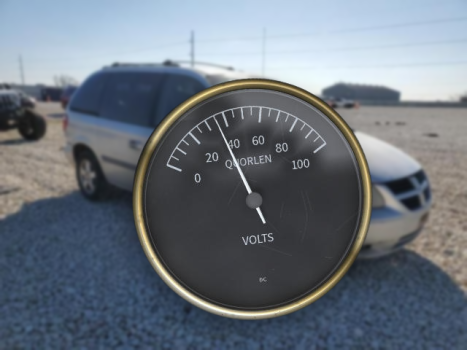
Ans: 35 V
